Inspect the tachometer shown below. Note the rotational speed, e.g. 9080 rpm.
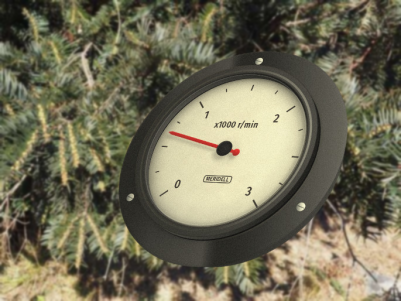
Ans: 625 rpm
